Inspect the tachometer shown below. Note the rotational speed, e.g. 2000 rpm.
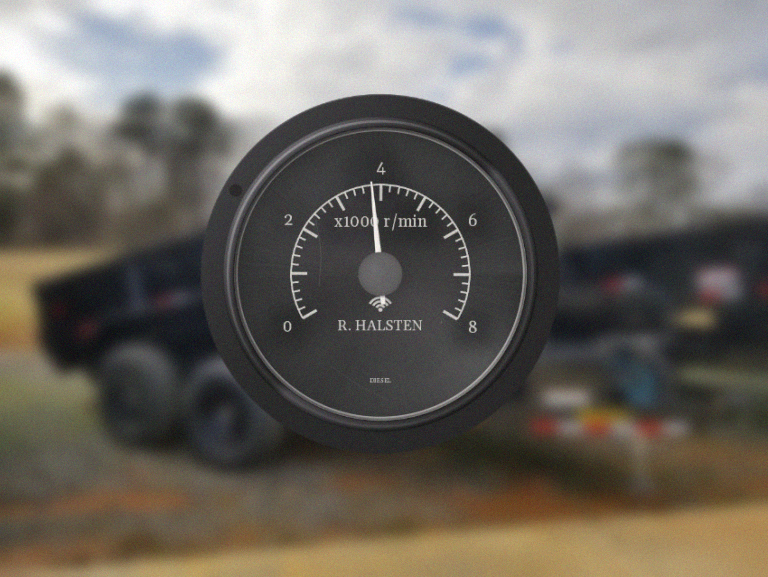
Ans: 3800 rpm
